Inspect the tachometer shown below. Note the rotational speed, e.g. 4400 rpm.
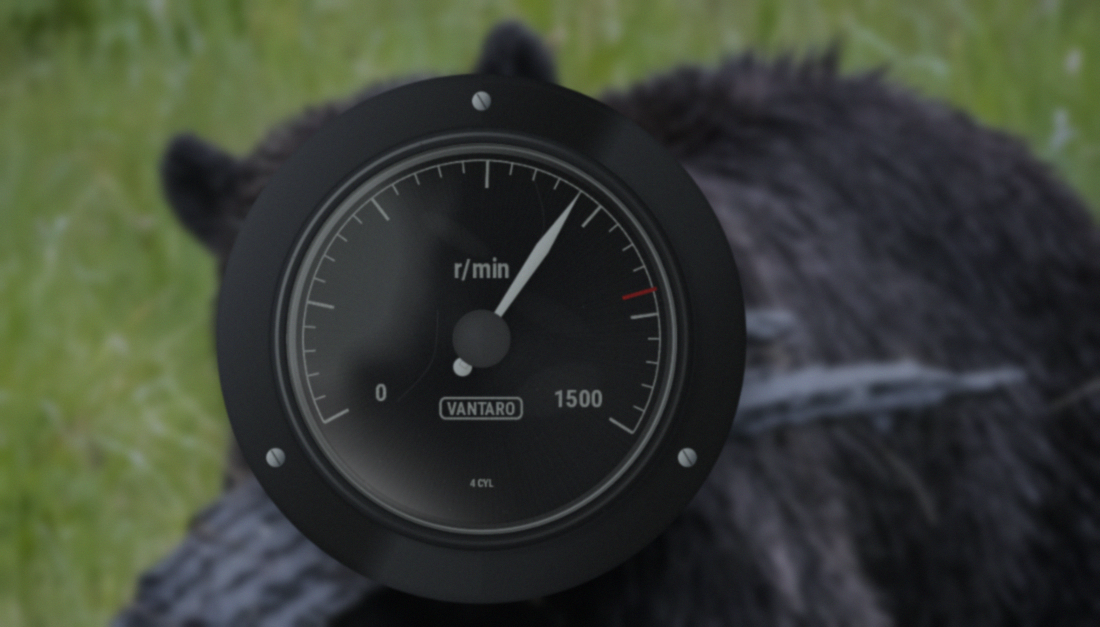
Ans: 950 rpm
